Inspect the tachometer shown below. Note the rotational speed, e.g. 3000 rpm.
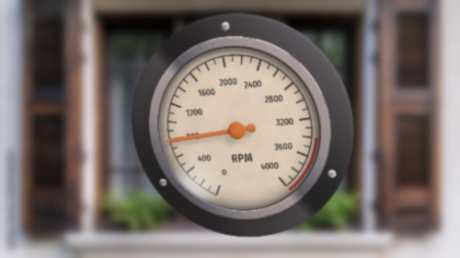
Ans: 800 rpm
